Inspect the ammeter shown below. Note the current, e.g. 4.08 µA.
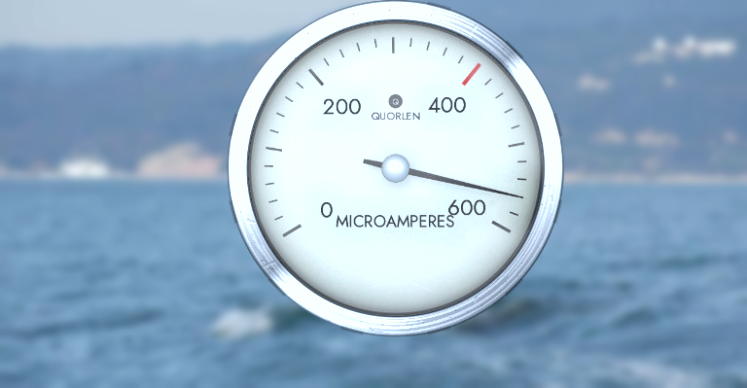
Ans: 560 µA
